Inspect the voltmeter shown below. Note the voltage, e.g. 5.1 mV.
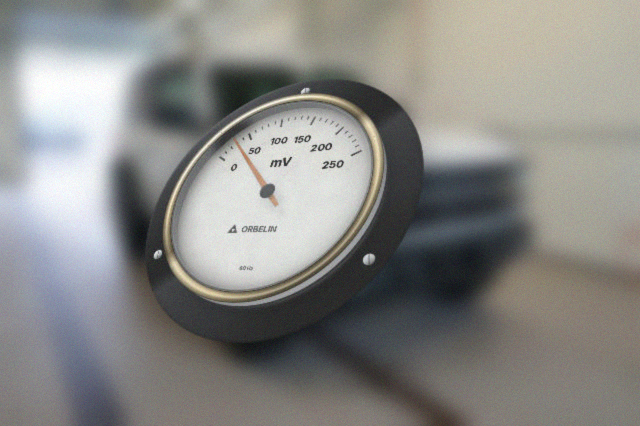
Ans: 30 mV
